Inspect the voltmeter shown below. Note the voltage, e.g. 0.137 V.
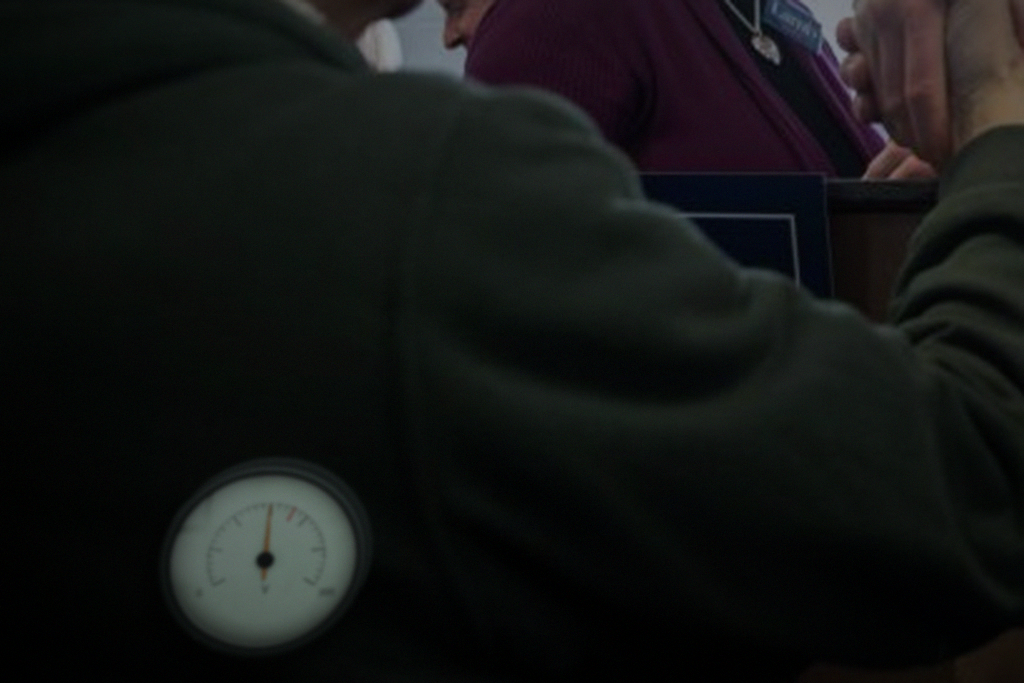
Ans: 150 V
